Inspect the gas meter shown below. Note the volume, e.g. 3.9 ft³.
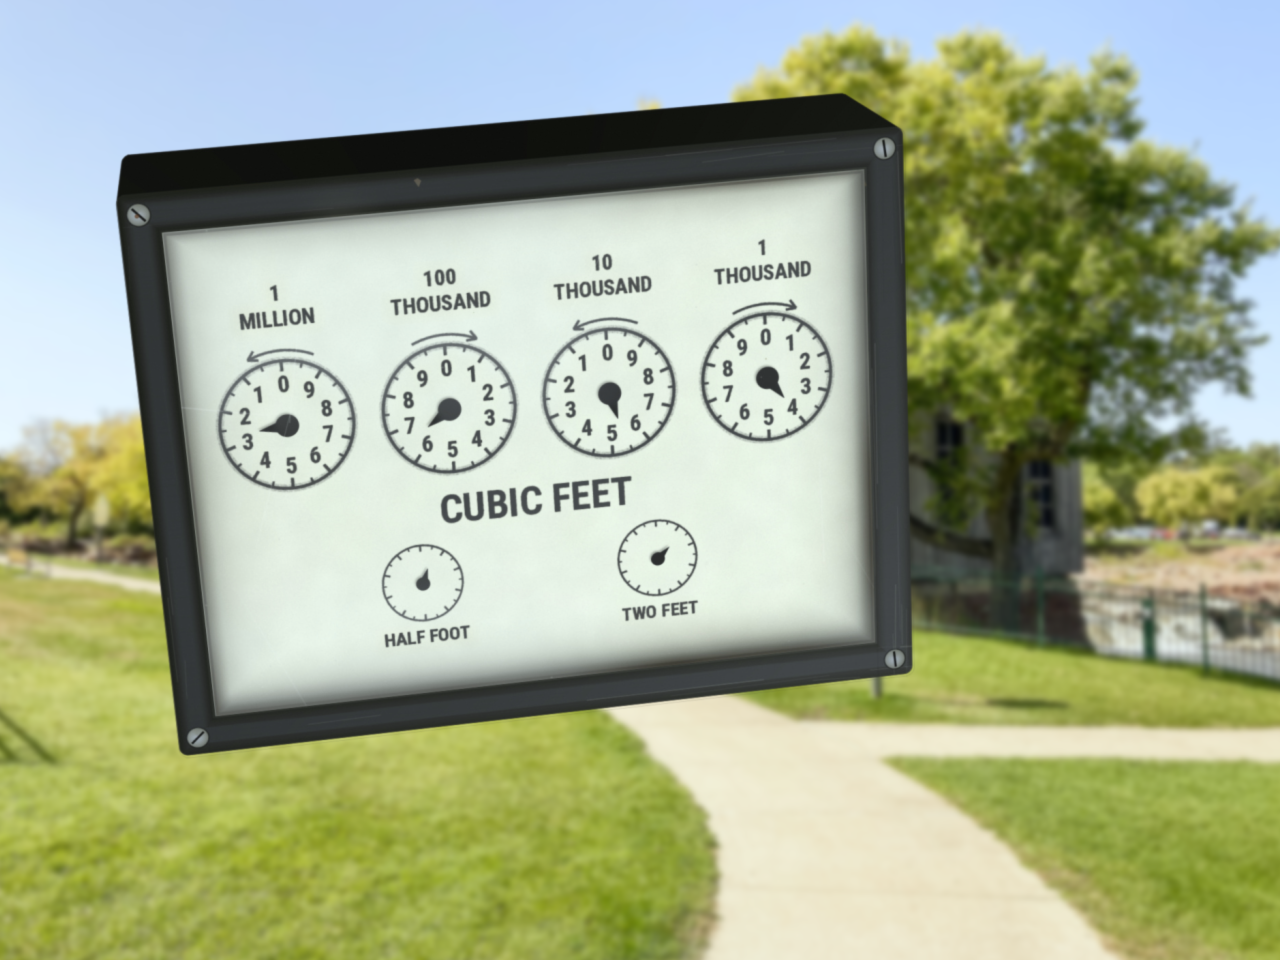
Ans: 265400 ft³
